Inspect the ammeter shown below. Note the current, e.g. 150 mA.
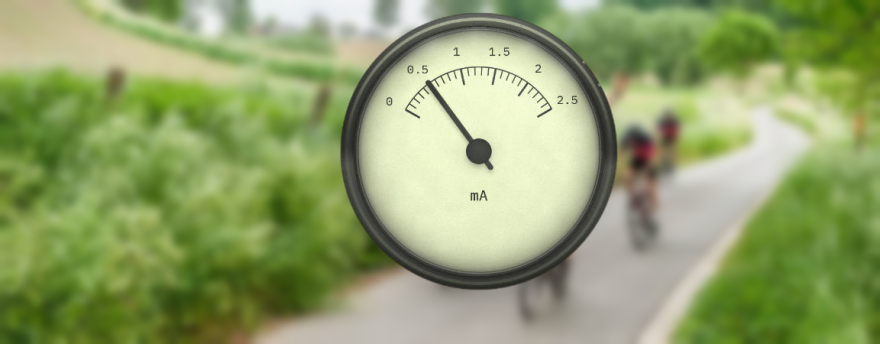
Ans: 0.5 mA
